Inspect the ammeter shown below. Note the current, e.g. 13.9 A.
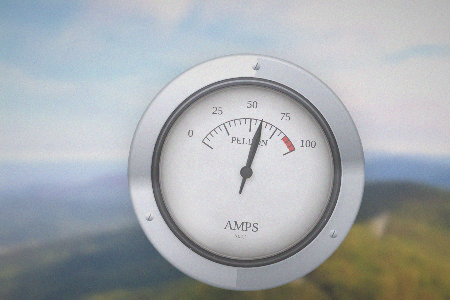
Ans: 60 A
